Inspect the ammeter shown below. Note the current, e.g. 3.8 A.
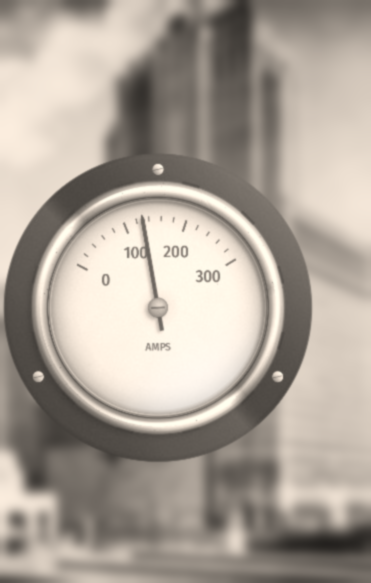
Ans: 130 A
